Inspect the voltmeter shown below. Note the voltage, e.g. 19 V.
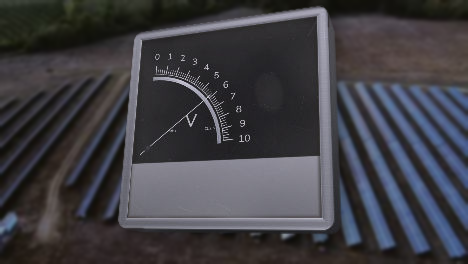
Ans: 6 V
